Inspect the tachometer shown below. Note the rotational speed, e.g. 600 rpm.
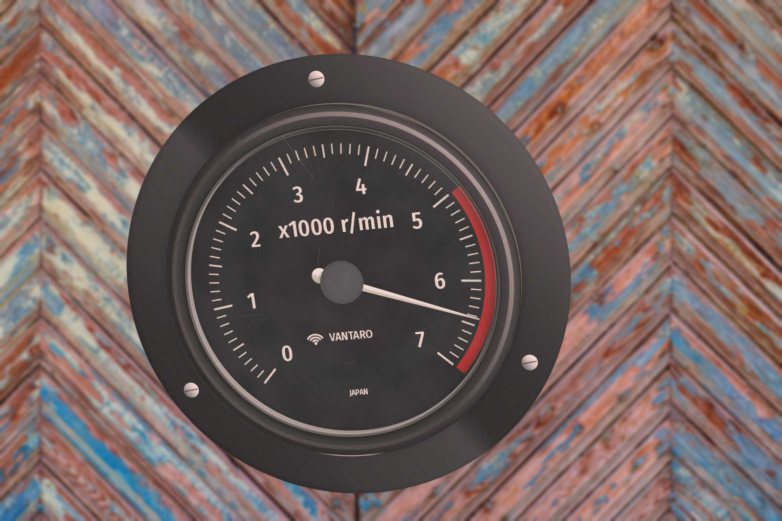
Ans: 6400 rpm
